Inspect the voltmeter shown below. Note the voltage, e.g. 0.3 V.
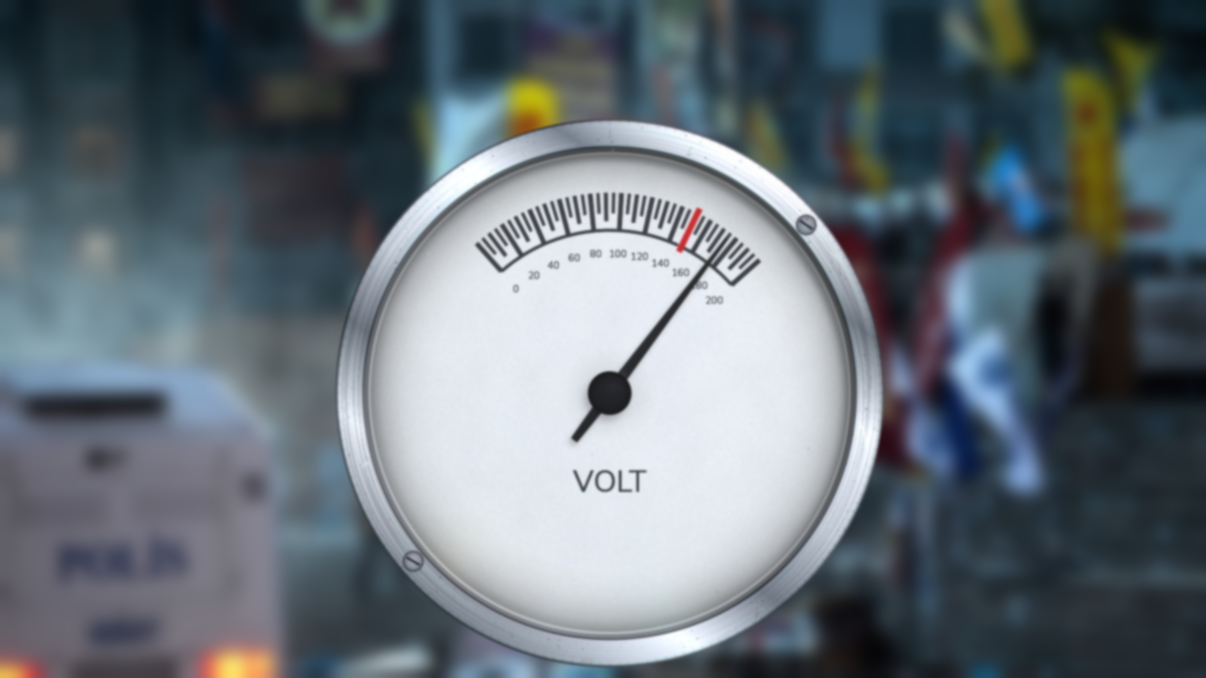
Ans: 175 V
